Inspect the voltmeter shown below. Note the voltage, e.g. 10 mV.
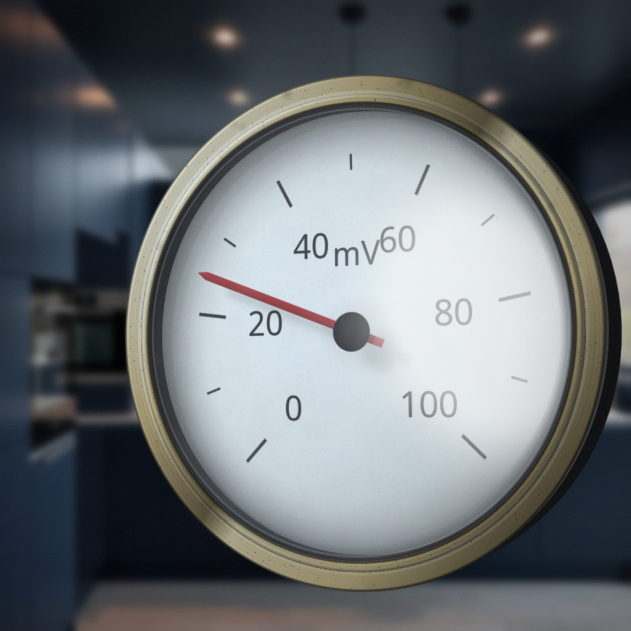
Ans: 25 mV
